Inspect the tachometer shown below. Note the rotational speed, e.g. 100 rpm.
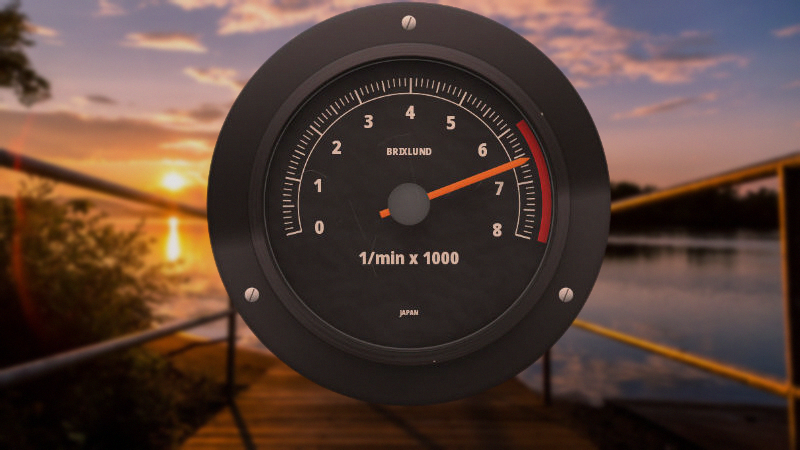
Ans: 6600 rpm
